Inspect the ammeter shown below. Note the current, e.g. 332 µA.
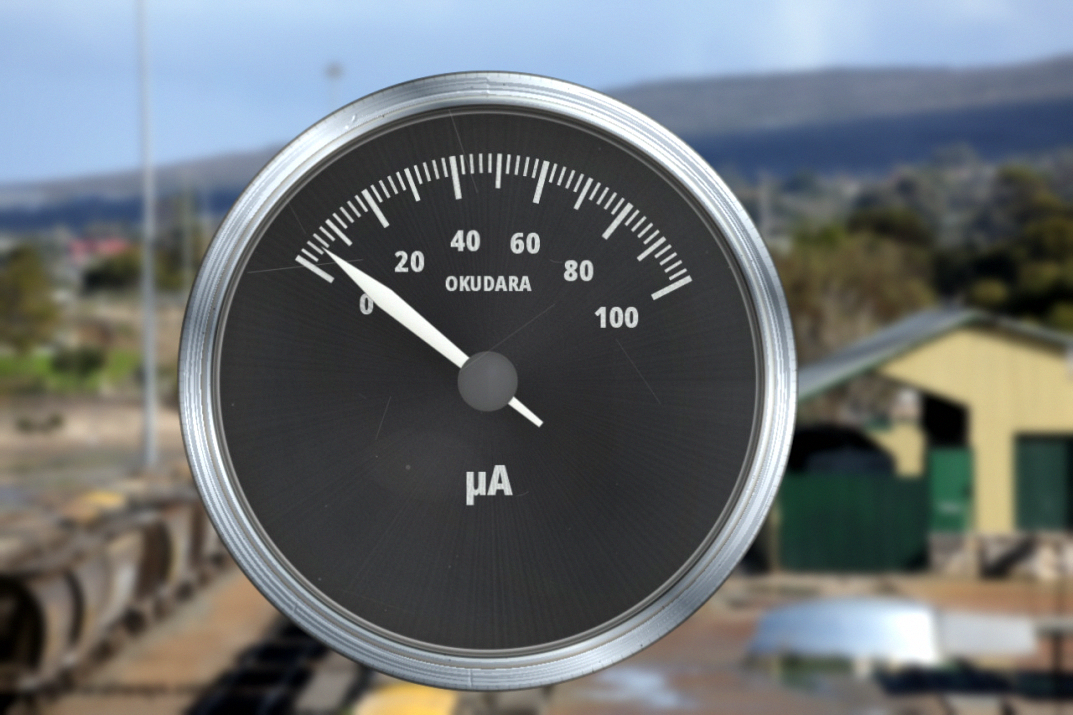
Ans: 5 µA
